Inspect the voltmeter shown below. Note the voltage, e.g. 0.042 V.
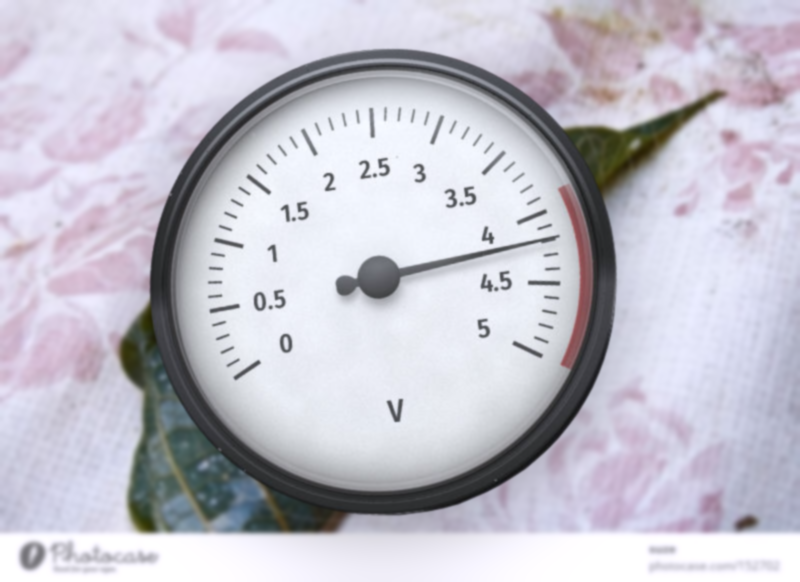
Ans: 4.2 V
